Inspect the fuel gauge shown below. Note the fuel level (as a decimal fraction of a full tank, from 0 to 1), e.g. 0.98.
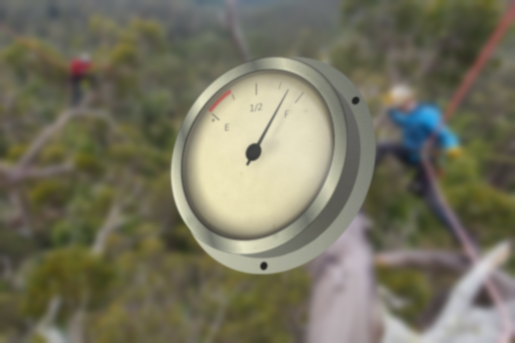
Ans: 0.875
